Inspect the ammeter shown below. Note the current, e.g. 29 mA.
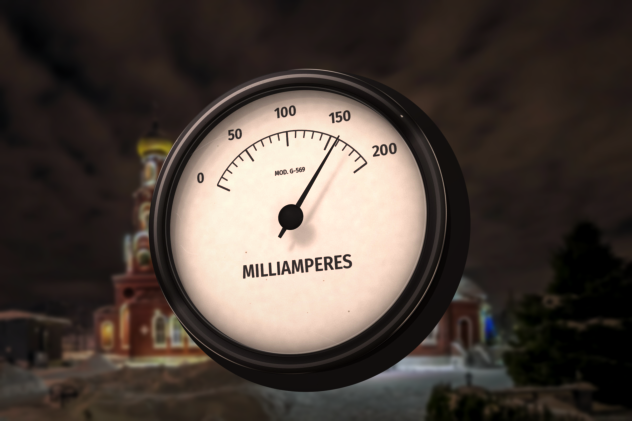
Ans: 160 mA
